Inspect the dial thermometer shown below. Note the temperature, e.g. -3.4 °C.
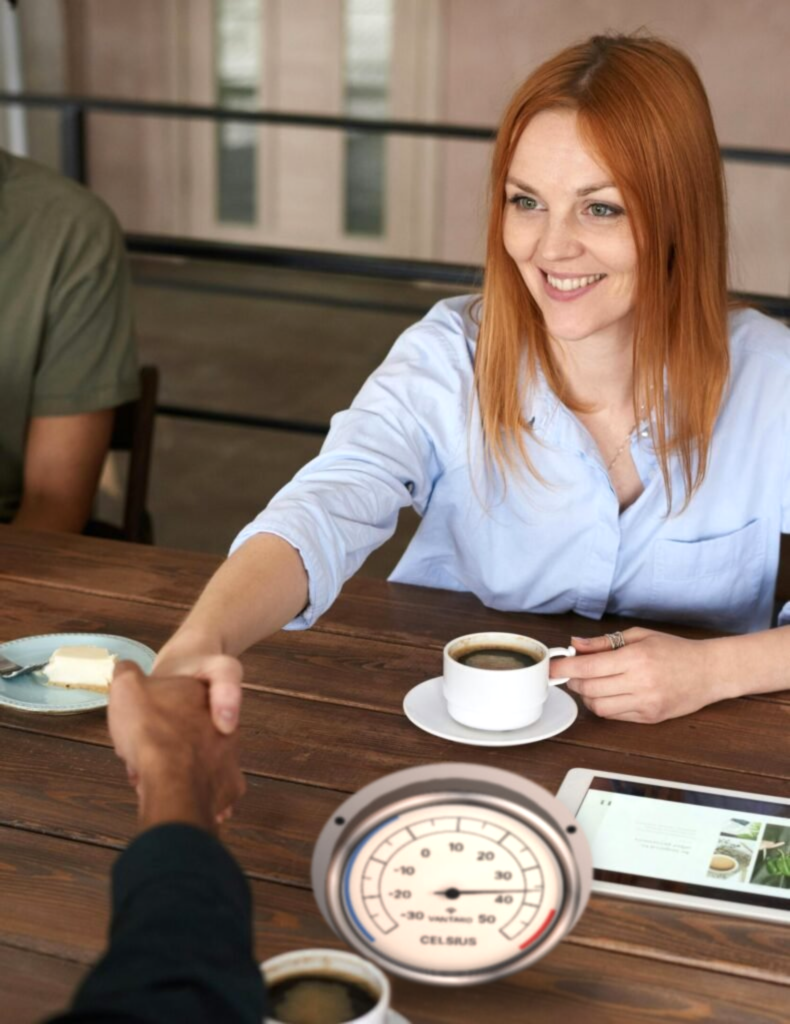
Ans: 35 °C
